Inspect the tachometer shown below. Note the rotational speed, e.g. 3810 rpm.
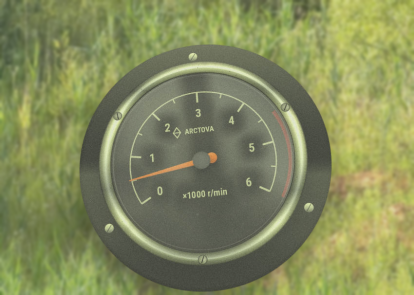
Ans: 500 rpm
